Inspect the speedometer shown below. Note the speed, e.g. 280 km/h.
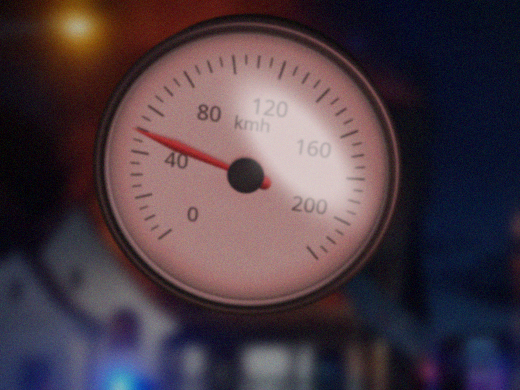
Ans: 50 km/h
